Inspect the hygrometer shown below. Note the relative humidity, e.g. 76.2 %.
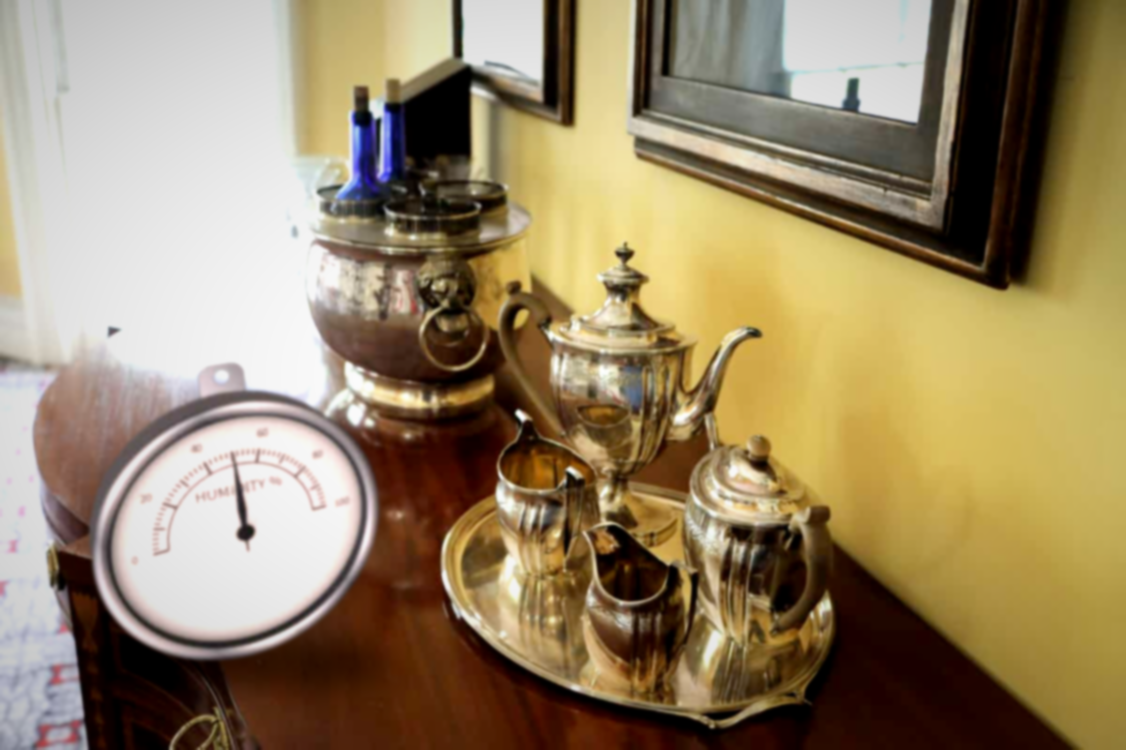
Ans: 50 %
